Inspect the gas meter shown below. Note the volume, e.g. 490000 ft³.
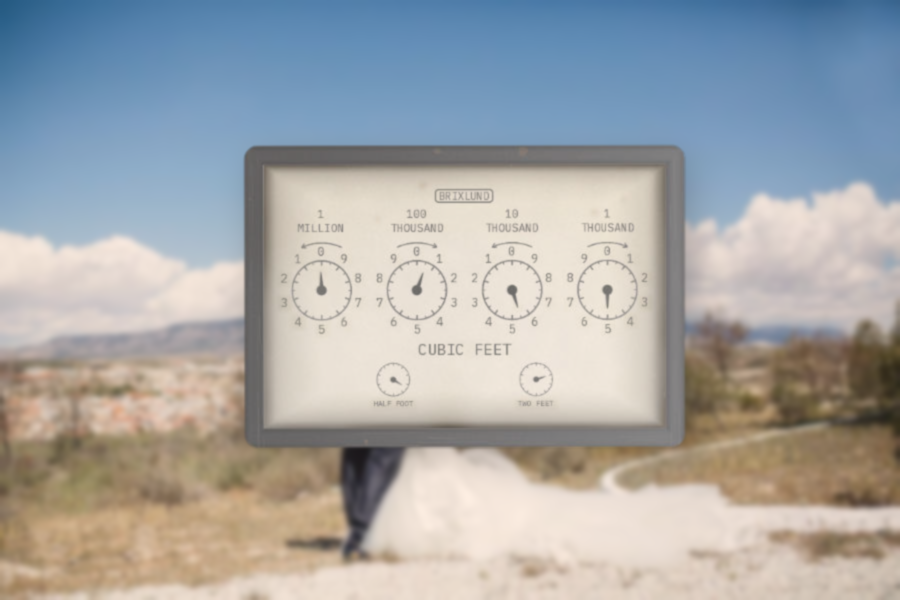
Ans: 5500 ft³
